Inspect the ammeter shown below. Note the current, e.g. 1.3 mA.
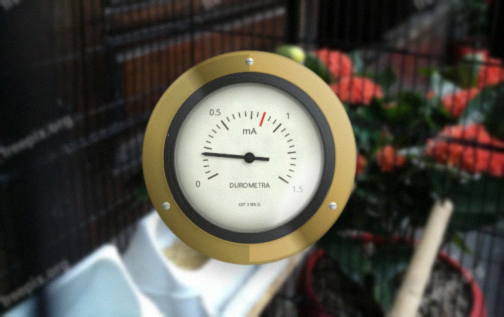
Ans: 0.2 mA
